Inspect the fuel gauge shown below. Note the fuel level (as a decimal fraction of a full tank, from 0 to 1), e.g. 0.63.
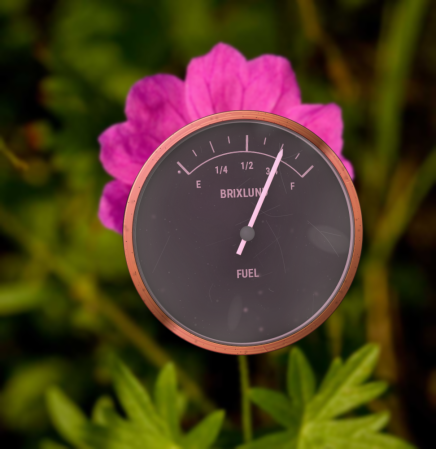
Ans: 0.75
